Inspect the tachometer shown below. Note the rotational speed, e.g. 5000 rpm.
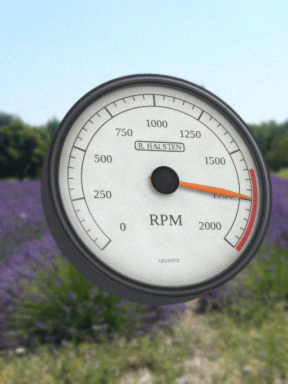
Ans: 1750 rpm
